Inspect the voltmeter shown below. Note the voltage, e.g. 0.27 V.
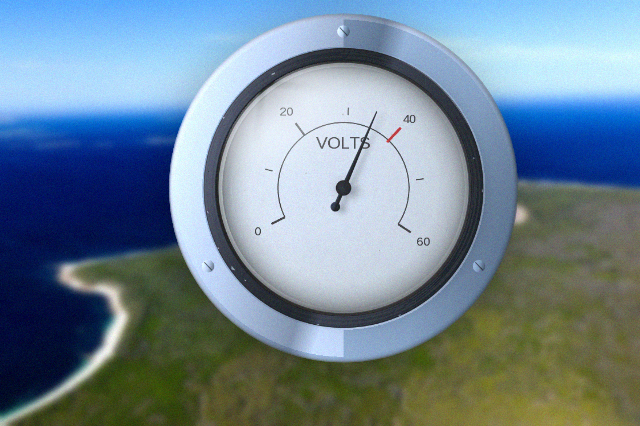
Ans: 35 V
